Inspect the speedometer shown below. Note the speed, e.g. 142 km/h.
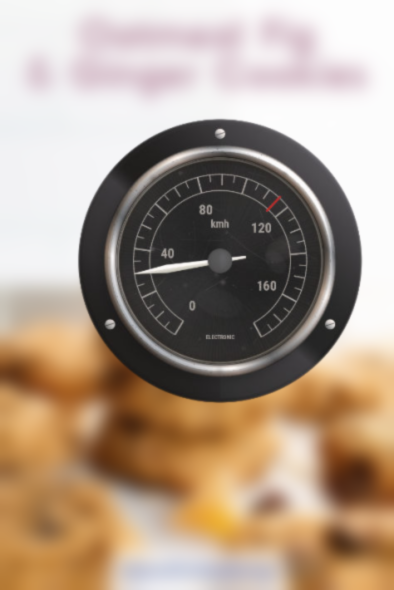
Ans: 30 km/h
